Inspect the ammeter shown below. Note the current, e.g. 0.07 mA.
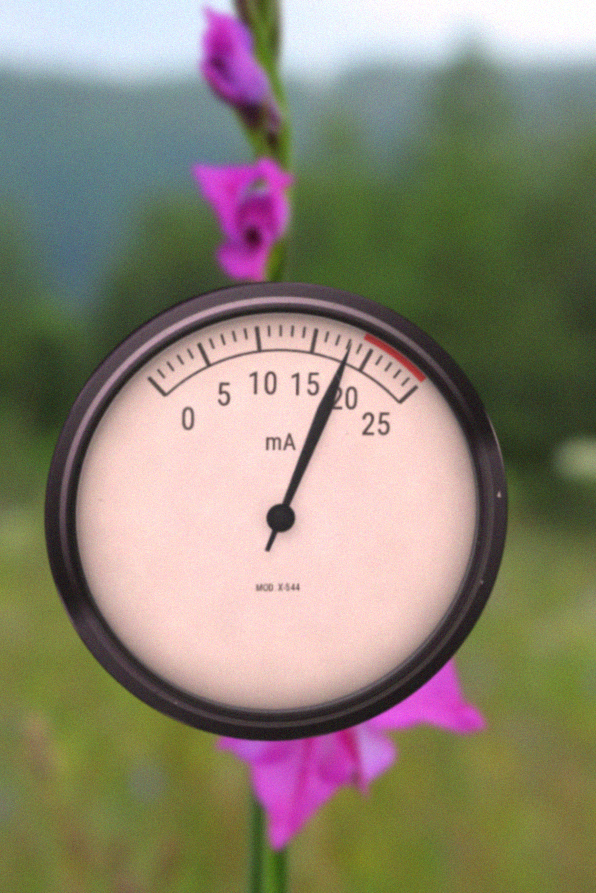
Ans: 18 mA
